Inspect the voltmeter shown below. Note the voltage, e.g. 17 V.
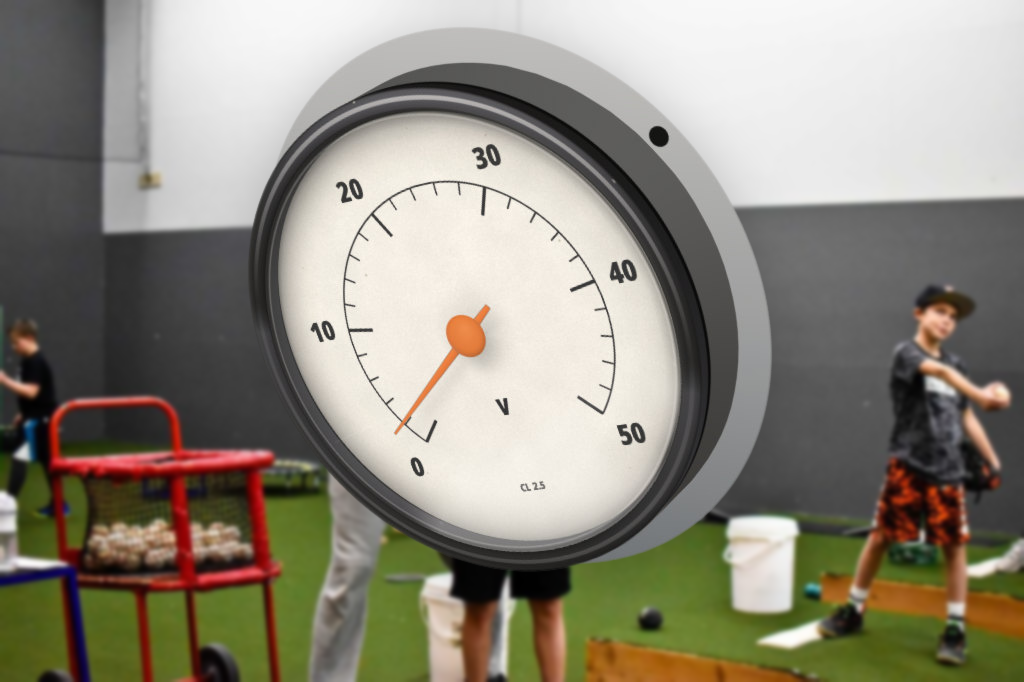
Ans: 2 V
